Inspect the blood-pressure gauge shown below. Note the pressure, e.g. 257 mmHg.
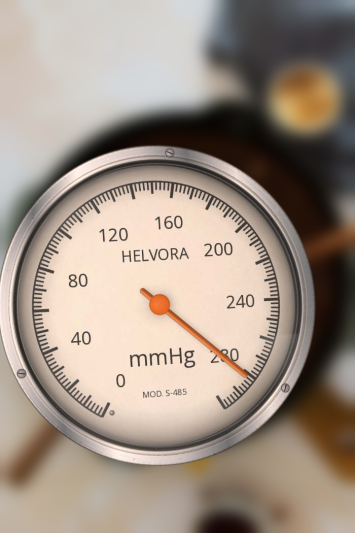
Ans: 282 mmHg
